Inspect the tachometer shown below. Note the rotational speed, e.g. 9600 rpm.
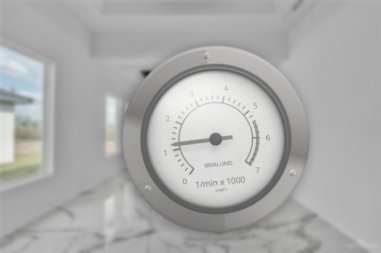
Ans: 1200 rpm
